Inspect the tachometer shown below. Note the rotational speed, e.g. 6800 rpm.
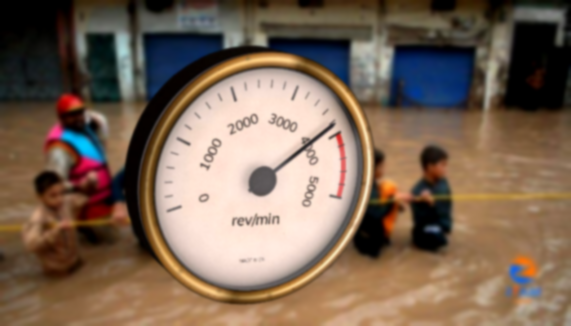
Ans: 3800 rpm
